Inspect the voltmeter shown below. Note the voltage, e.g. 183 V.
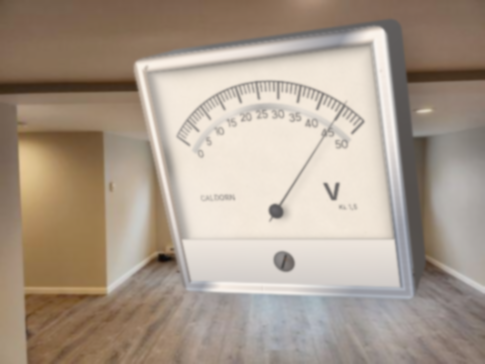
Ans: 45 V
